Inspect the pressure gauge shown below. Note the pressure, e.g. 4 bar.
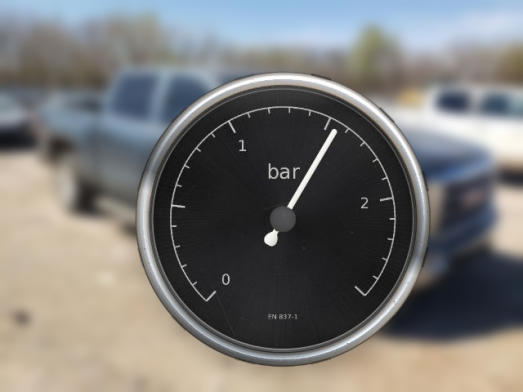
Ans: 1.55 bar
